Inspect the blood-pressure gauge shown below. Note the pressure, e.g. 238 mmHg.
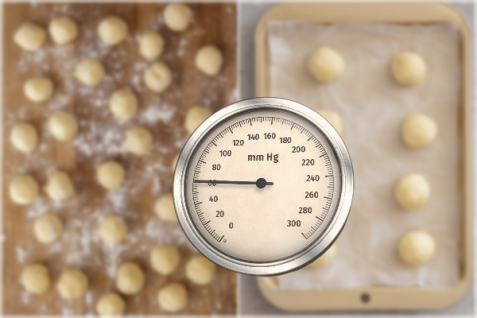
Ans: 60 mmHg
